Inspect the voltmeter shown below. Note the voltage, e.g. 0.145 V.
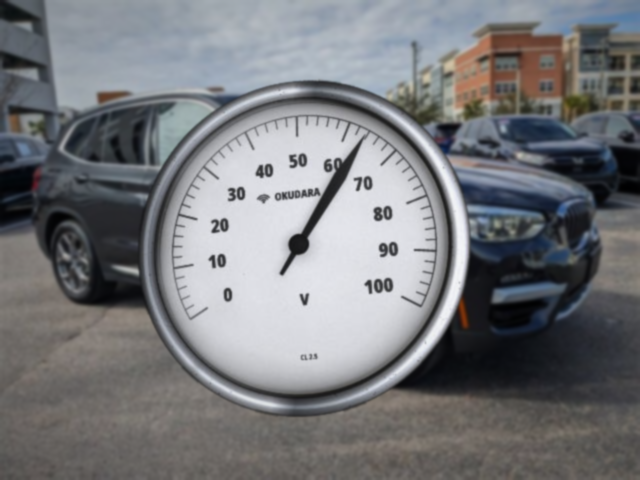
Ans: 64 V
